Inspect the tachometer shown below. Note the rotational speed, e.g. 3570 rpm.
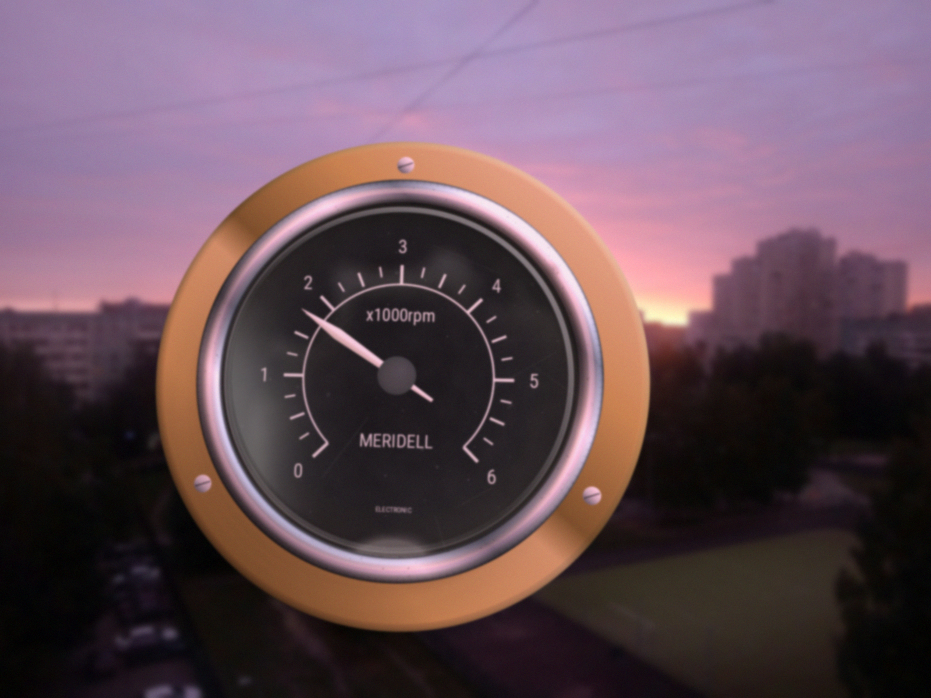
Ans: 1750 rpm
